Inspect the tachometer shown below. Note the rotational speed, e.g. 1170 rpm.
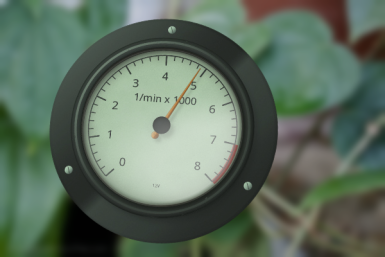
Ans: 4900 rpm
